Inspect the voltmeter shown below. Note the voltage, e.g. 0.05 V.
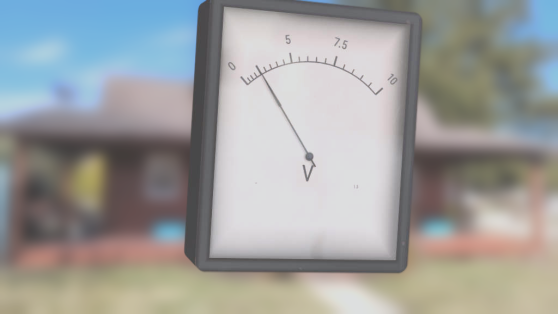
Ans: 2.5 V
